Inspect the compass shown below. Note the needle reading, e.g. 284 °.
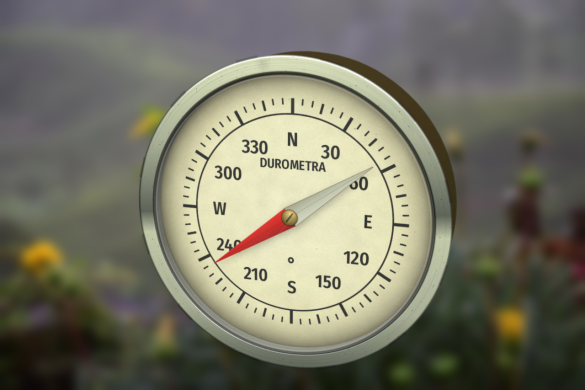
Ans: 235 °
